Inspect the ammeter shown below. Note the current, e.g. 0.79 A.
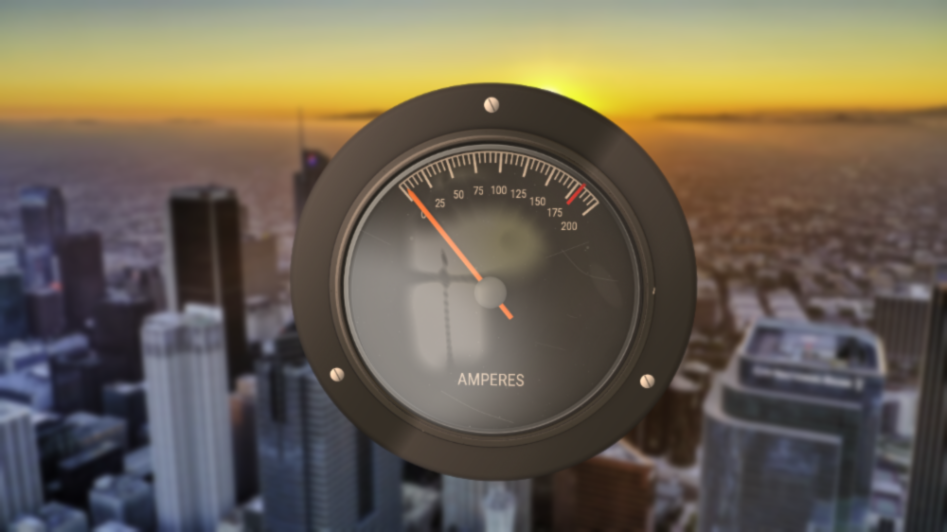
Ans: 5 A
